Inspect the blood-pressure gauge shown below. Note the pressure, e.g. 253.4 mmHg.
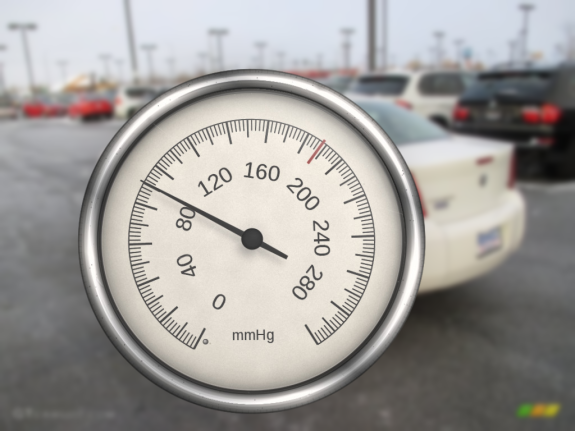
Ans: 90 mmHg
